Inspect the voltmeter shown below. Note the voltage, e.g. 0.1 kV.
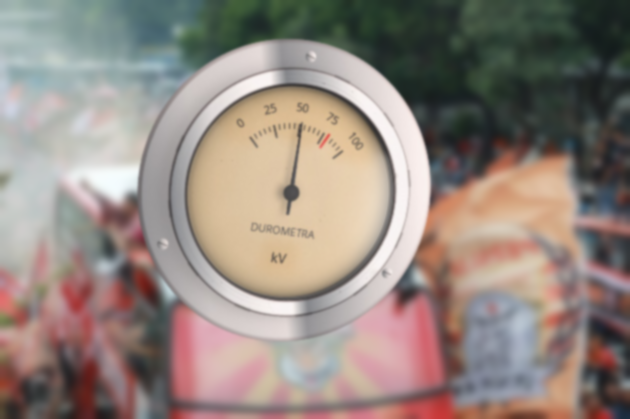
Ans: 50 kV
